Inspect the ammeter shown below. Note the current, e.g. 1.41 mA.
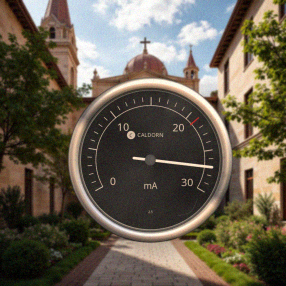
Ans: 27 mA
